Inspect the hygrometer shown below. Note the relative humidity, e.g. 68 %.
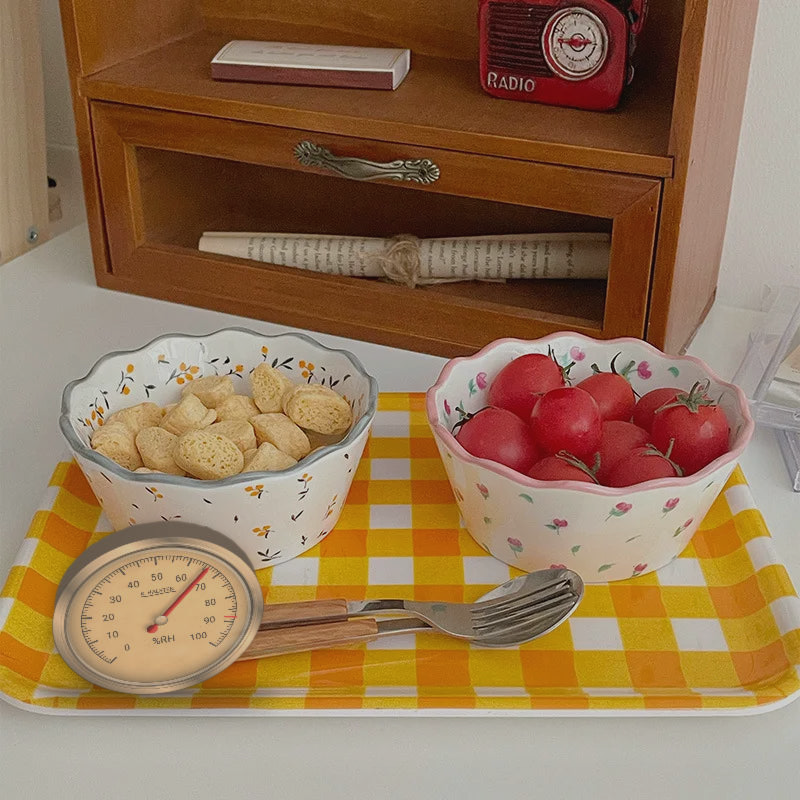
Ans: 65 %
